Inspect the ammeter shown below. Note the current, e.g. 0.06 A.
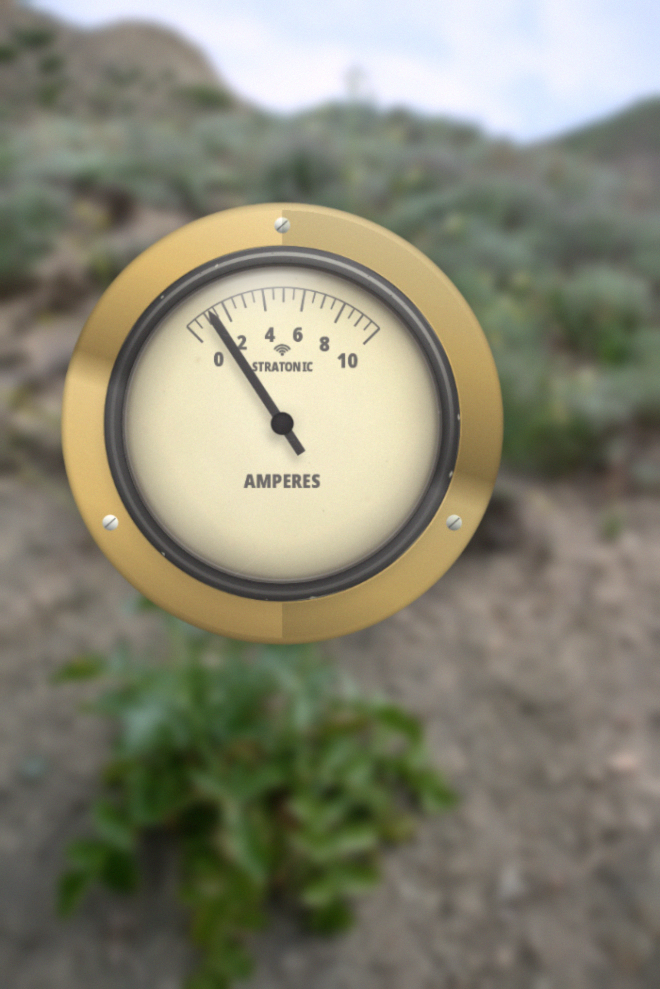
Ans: 1.25 A
